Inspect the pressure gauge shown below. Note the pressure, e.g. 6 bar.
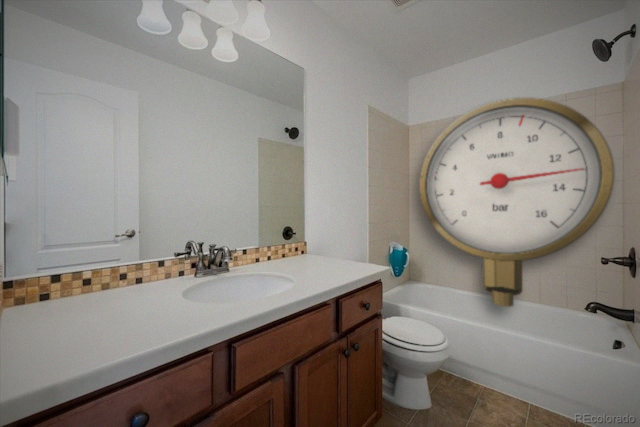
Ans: 13 bar
